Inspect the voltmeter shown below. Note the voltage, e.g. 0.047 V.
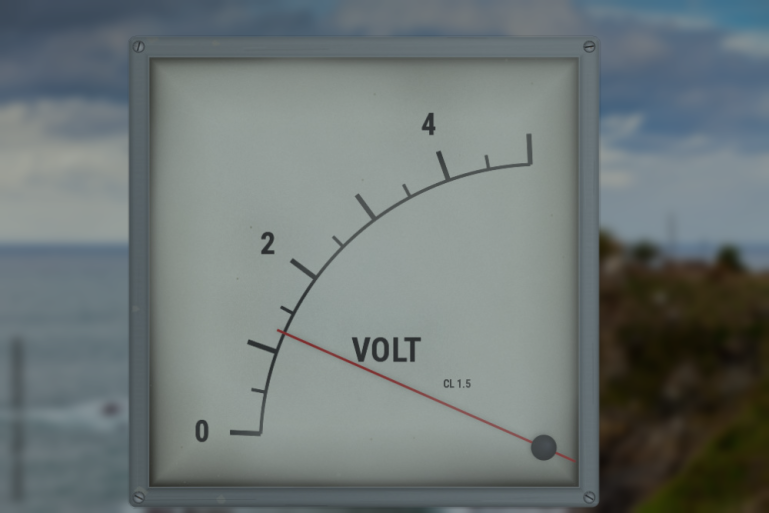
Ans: 1.25 V
